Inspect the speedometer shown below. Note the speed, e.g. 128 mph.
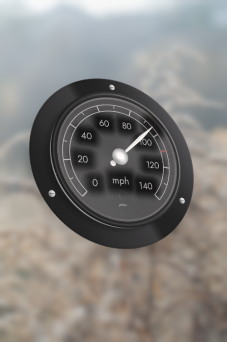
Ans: 95 mph
